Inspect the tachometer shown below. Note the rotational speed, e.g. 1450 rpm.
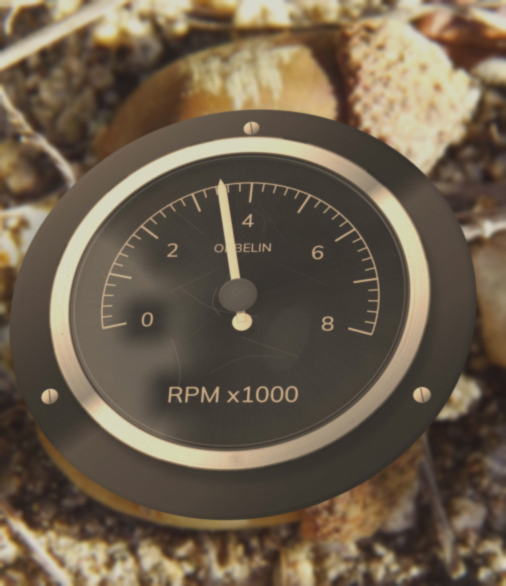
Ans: 3500 rpm
